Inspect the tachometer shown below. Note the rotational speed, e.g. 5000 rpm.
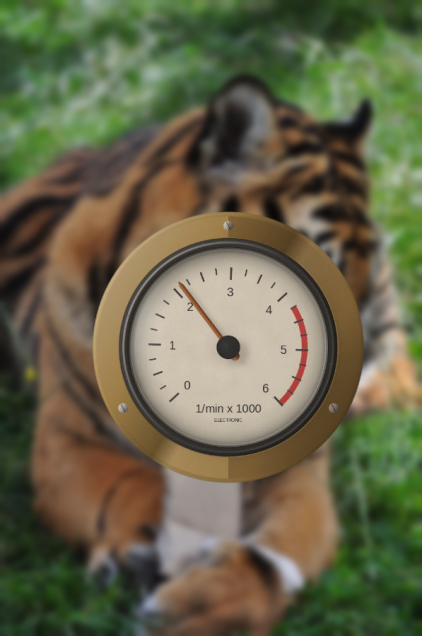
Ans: 2125 rpm
